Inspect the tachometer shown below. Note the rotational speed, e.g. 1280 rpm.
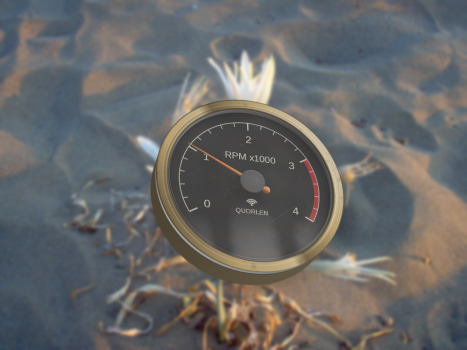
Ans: 1000 rpm
